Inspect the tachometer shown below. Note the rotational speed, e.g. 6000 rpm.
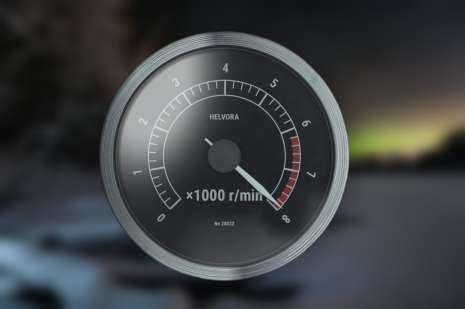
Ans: 7900 rpm
